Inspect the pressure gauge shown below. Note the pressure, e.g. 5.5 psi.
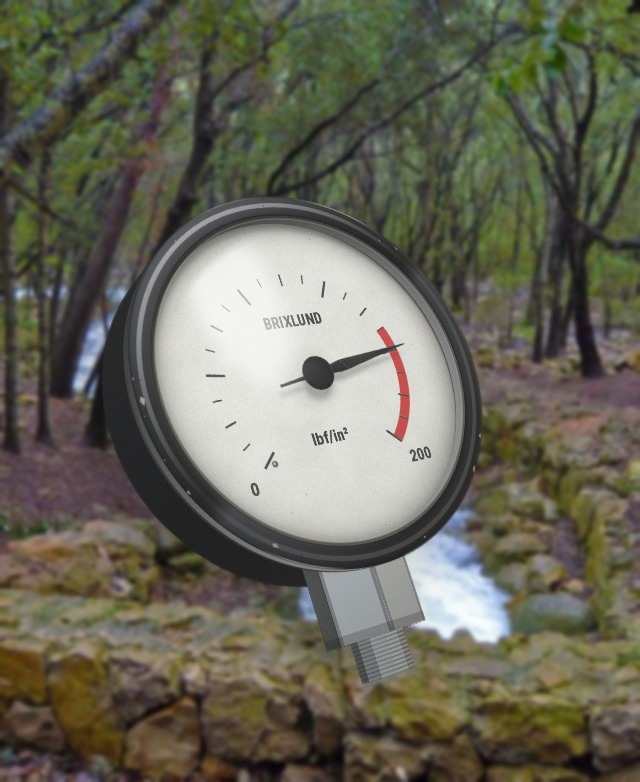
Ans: 160 psi
